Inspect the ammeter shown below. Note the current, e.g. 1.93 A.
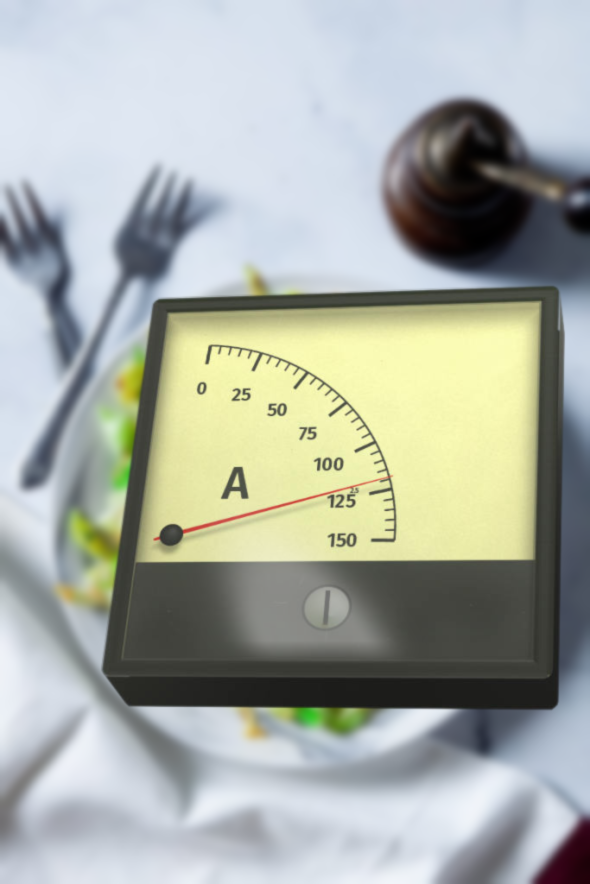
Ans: 120 A
